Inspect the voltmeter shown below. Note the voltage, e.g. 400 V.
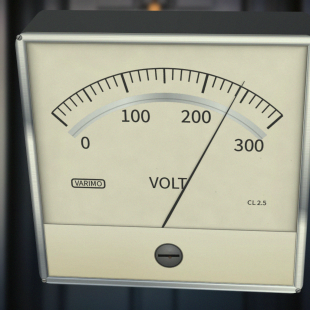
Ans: 240 V
